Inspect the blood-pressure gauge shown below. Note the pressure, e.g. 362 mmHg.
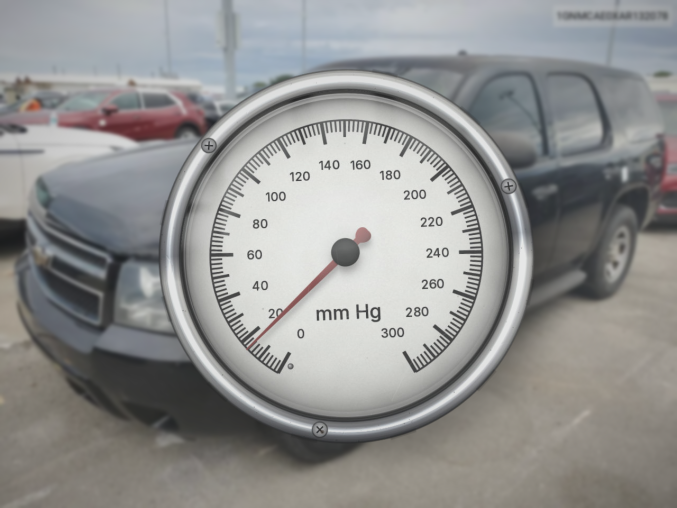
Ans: 16 mmHg
